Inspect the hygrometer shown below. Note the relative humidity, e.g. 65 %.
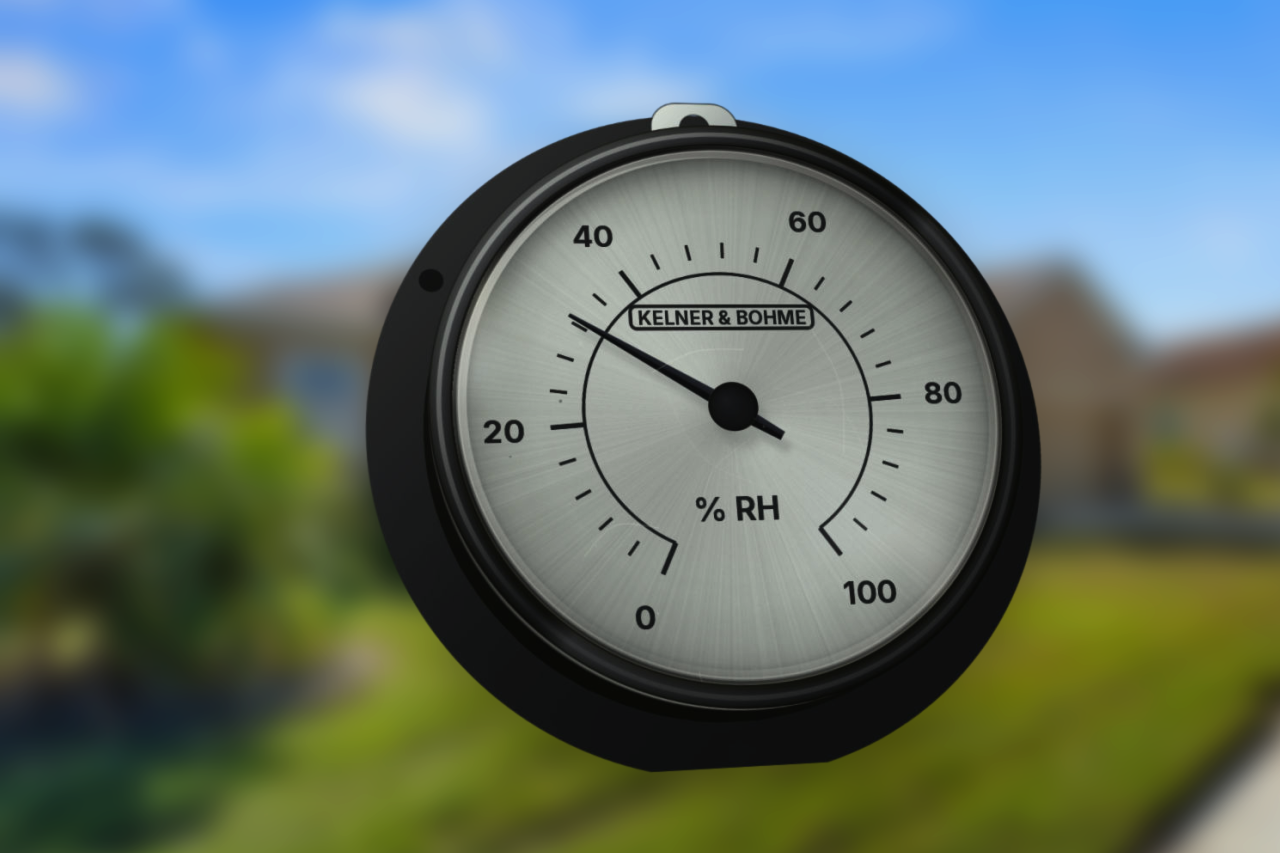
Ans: 32 %
